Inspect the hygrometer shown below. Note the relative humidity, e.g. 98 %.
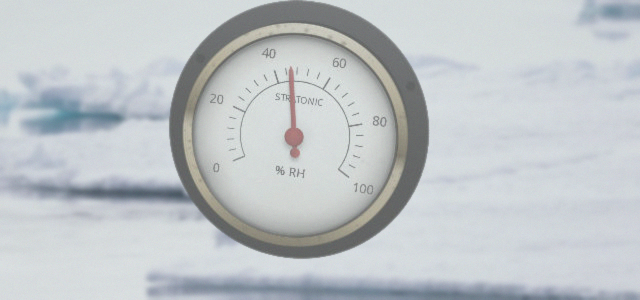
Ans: 46 %
